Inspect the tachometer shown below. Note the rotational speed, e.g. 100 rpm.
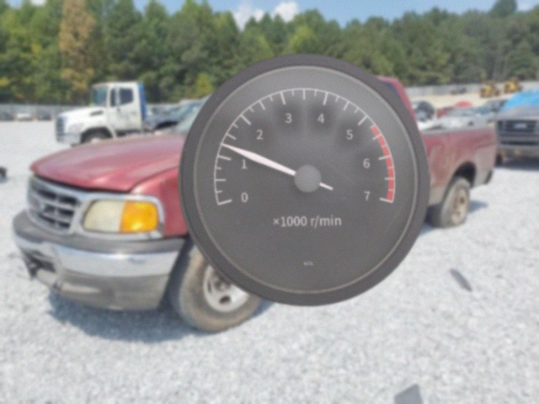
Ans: 1250 rpm
